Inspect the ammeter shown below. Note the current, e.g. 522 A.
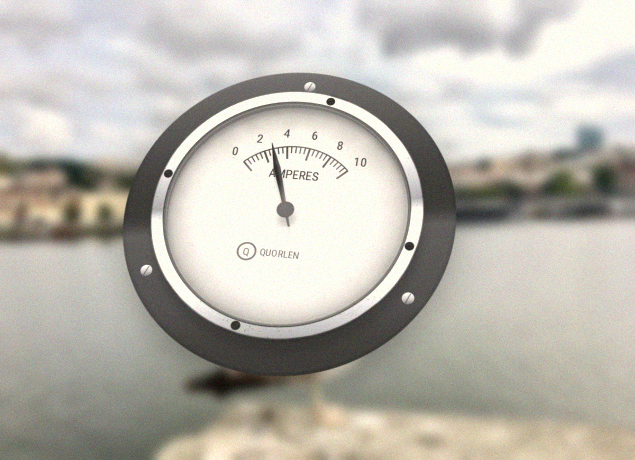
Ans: 2.8 A
